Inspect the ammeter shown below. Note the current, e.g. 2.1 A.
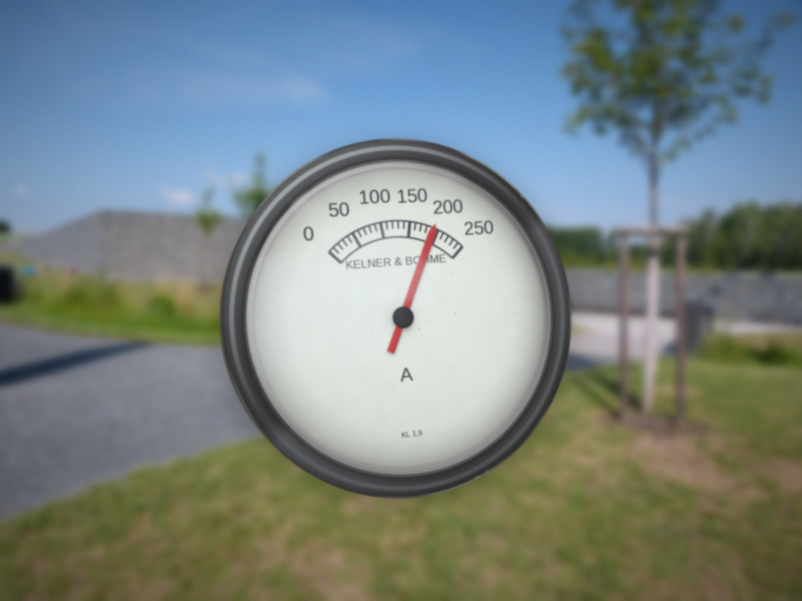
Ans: 190 A
